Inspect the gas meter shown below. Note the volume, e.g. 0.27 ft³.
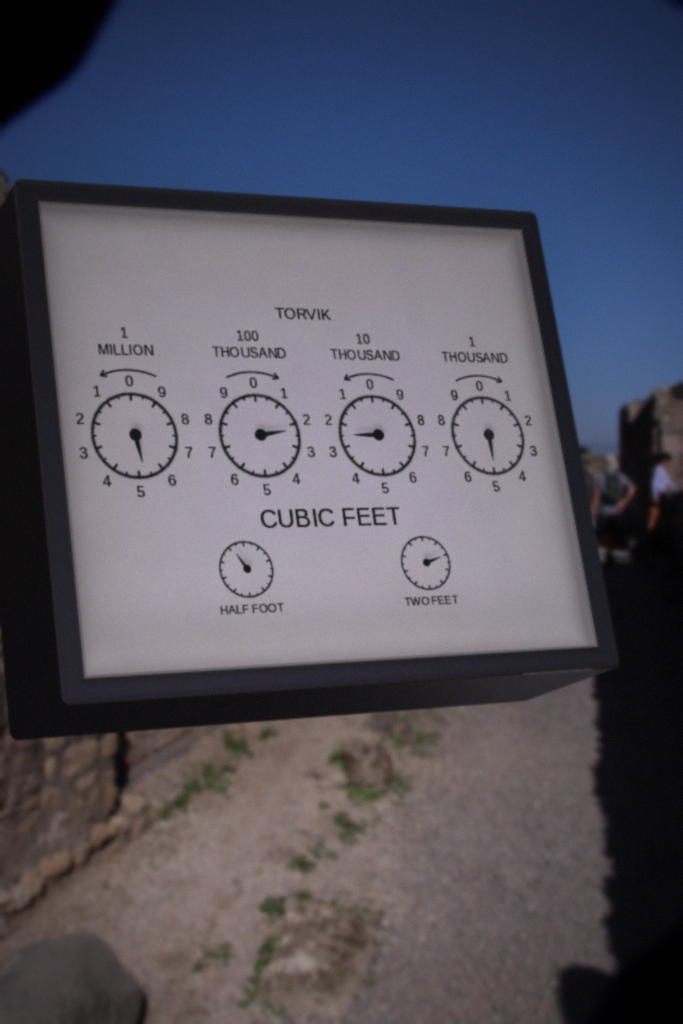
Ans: 522500 ft³
